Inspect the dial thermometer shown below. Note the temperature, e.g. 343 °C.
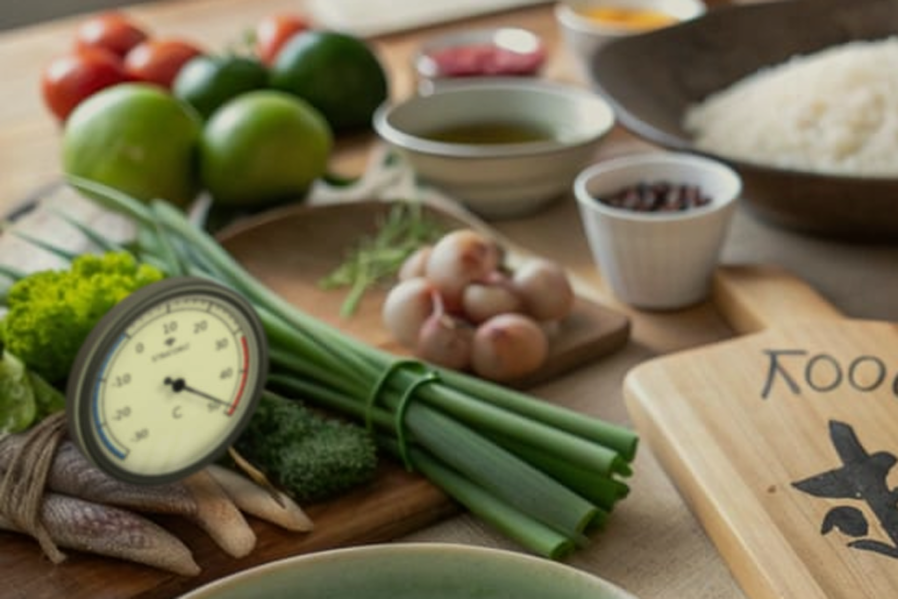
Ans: 48 °C
